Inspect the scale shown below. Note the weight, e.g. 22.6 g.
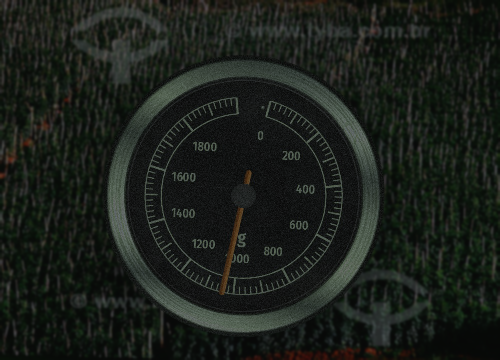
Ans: 1040 g
